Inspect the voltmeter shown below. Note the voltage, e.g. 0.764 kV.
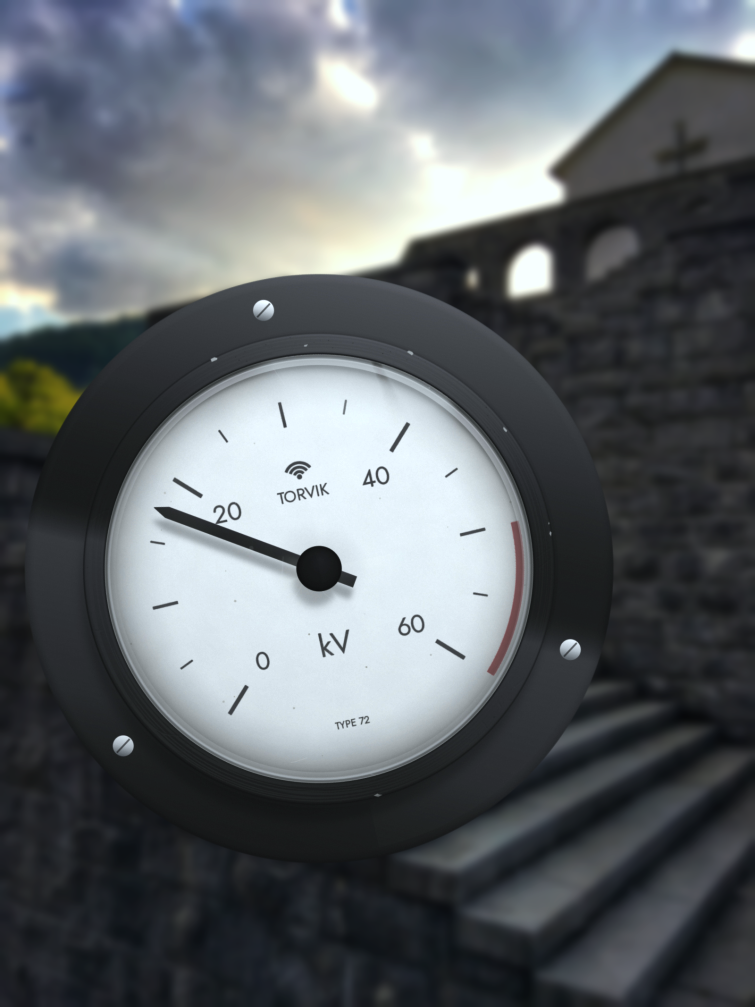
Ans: 17.5 kV
